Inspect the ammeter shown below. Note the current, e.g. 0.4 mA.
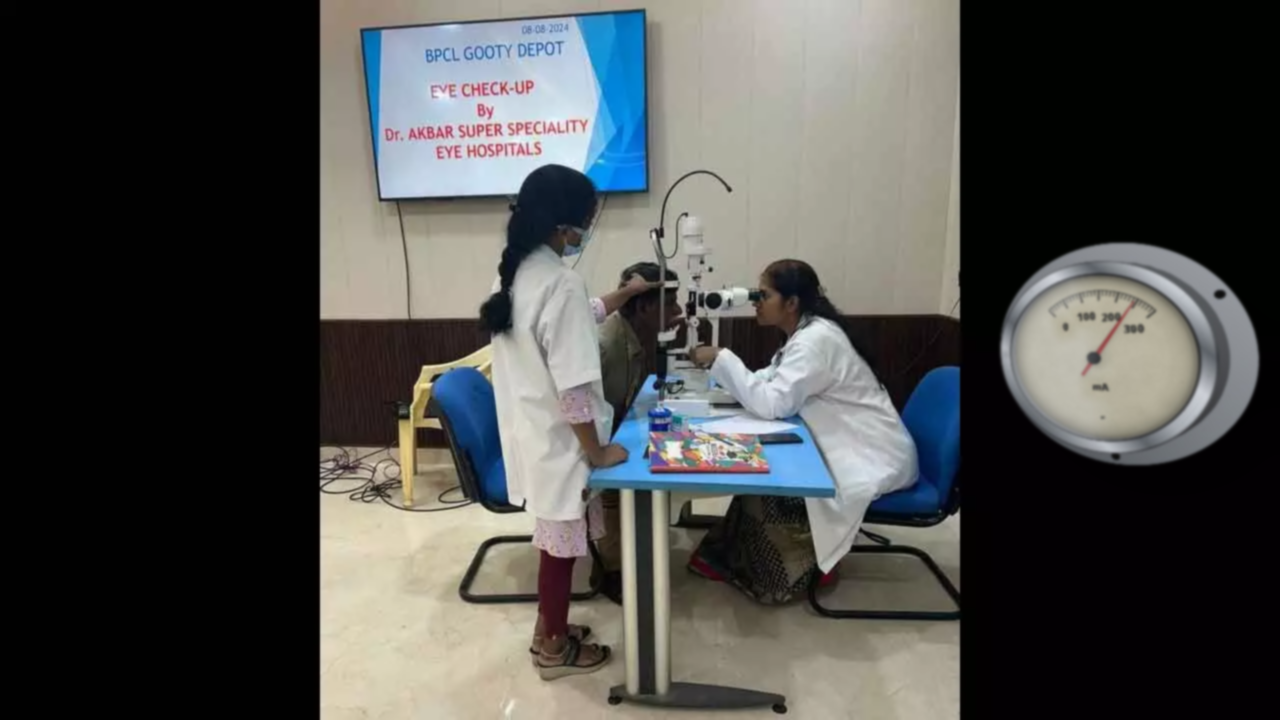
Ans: 250 mA
